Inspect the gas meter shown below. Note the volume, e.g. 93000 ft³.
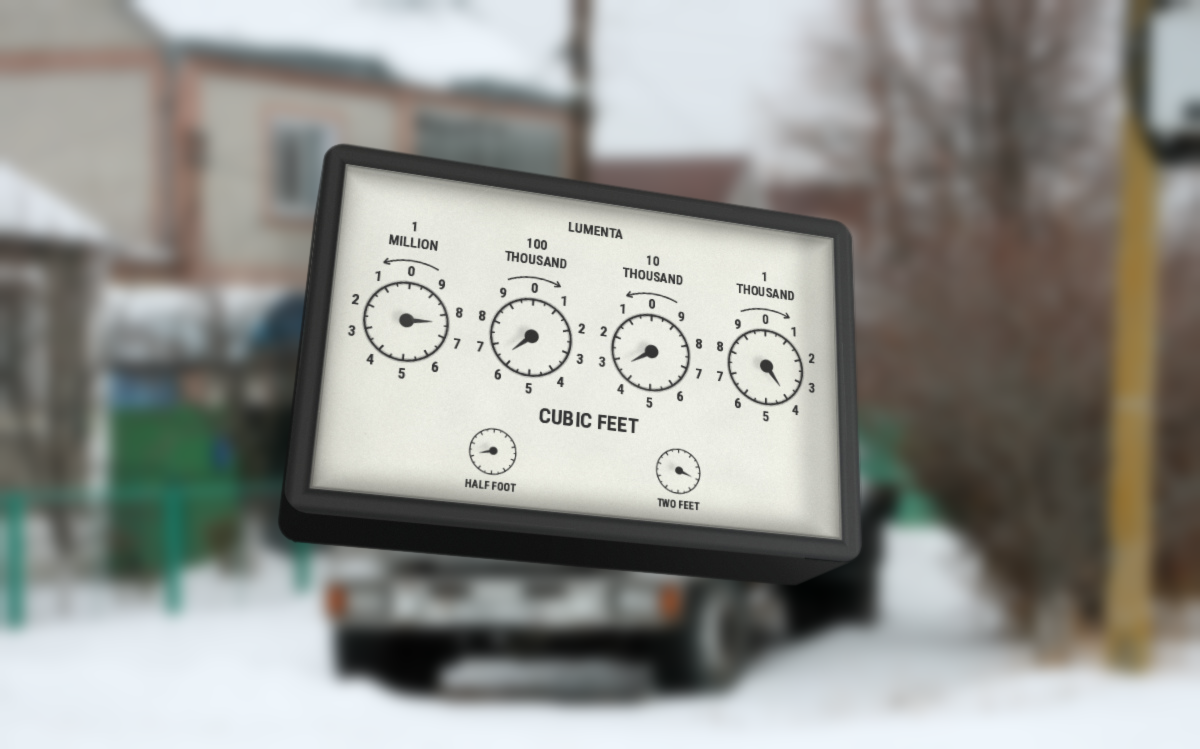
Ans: 763400 ft³
